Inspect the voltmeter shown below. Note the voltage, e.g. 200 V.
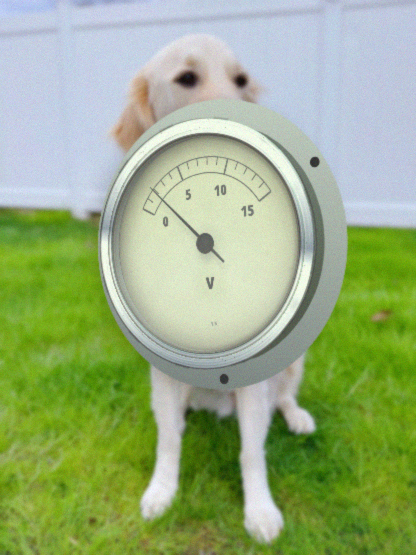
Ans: 2 V
